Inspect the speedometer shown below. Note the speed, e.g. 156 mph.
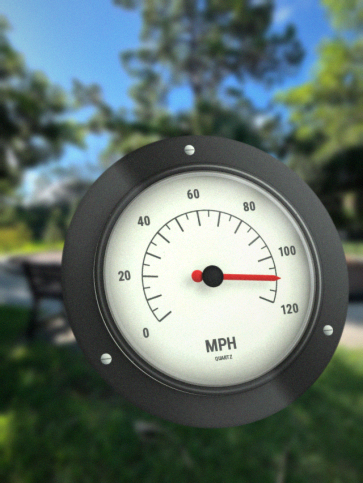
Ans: 110 mph
